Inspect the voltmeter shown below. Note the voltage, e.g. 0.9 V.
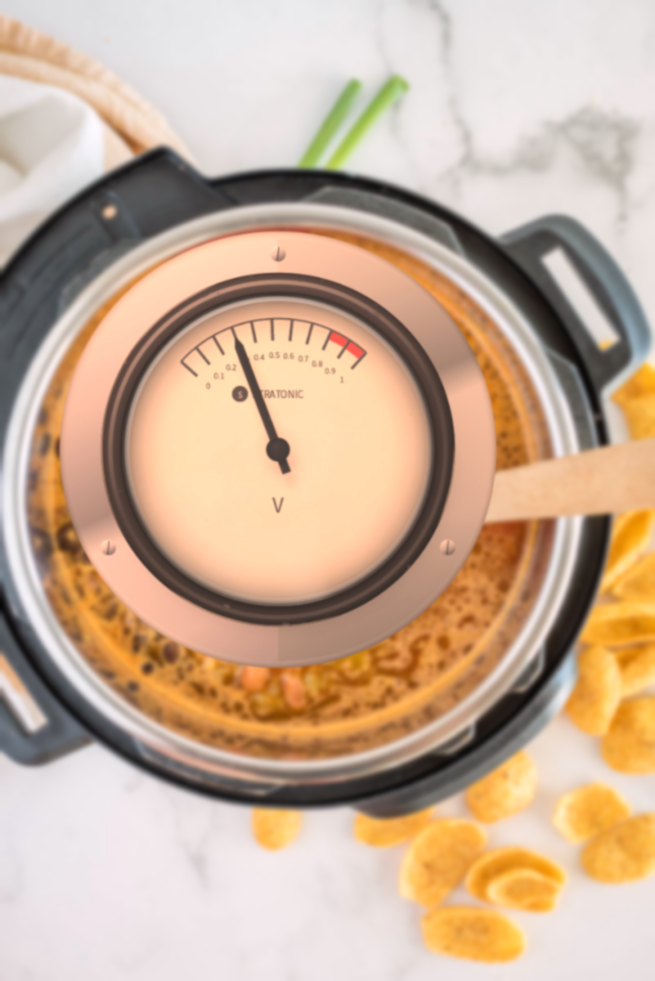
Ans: 0.3 V
